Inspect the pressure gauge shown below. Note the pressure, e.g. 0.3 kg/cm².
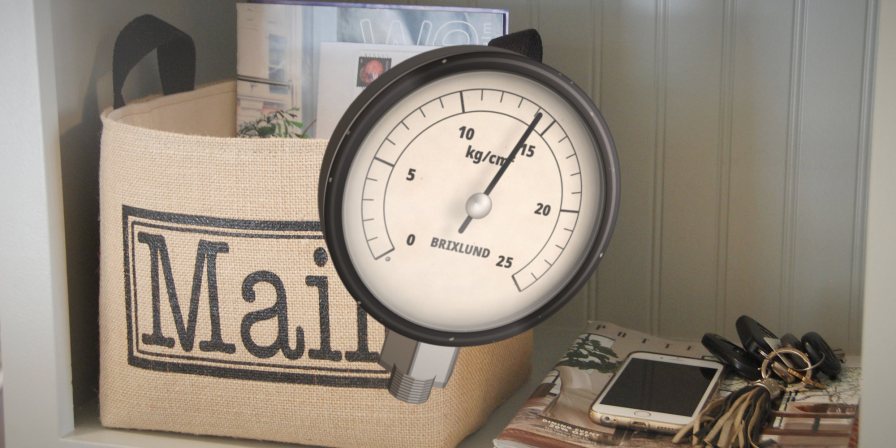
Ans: 14 kg/cm²
